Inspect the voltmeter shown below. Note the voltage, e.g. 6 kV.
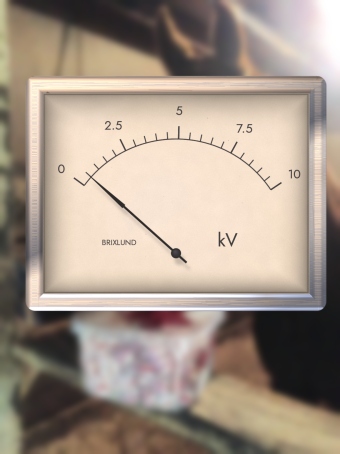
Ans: 0.5 kV
